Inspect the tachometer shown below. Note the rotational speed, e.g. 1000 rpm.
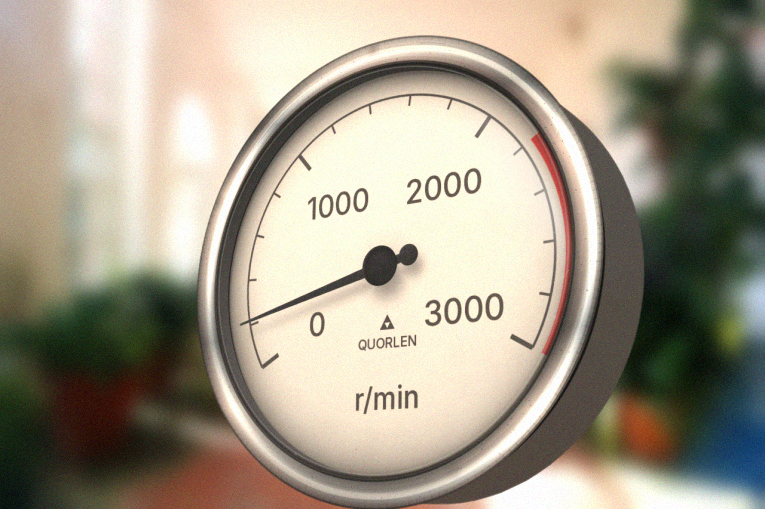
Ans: 200 rpm
